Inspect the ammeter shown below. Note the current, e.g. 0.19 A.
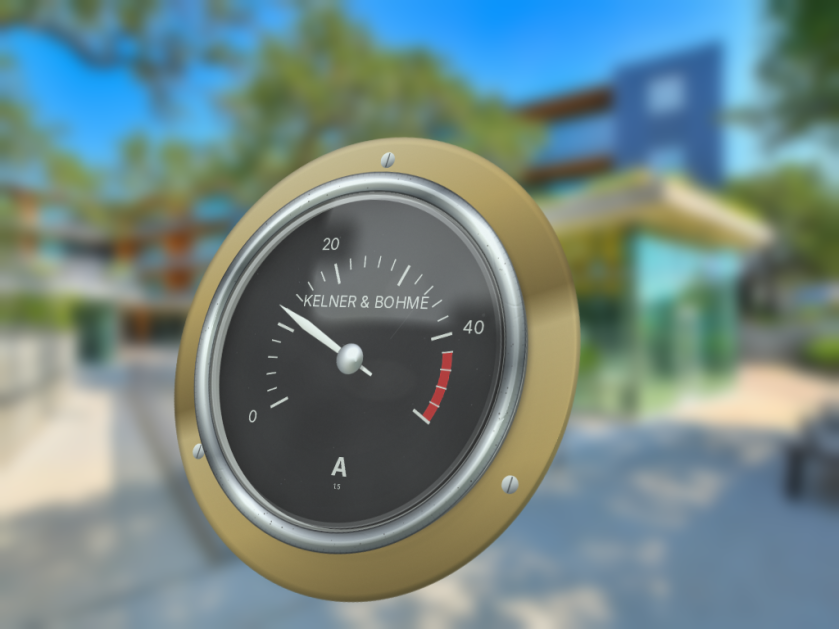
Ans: 12 A
